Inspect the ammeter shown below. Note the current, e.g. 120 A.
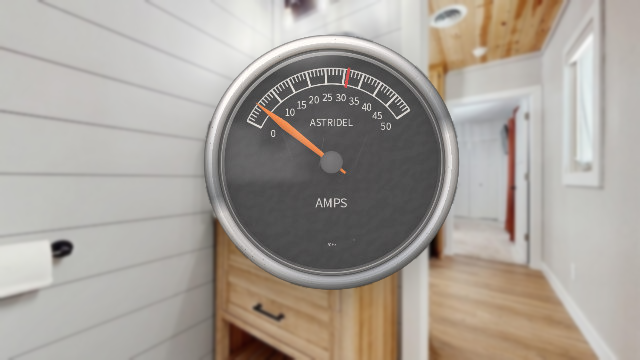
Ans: 5 A
